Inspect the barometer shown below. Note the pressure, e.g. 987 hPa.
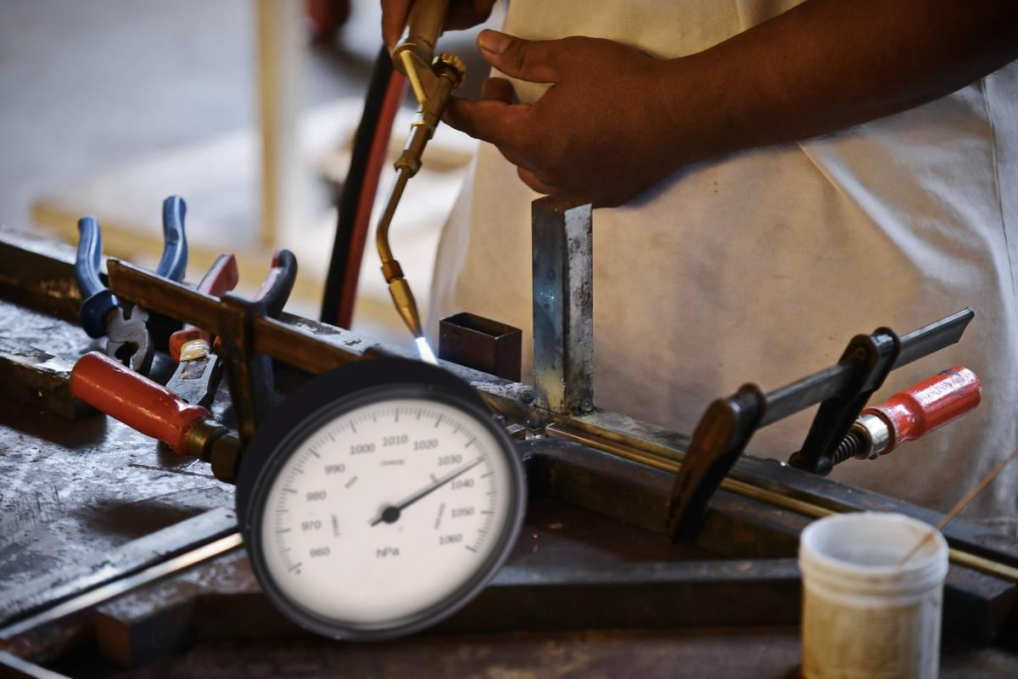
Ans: 1035 hPa
